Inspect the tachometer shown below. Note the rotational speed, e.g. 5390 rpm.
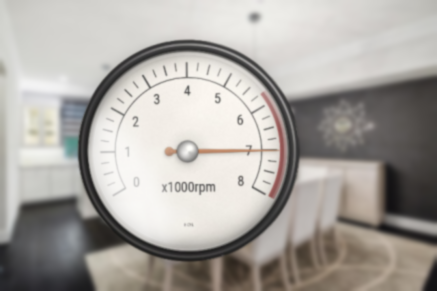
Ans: 7000 rpm
